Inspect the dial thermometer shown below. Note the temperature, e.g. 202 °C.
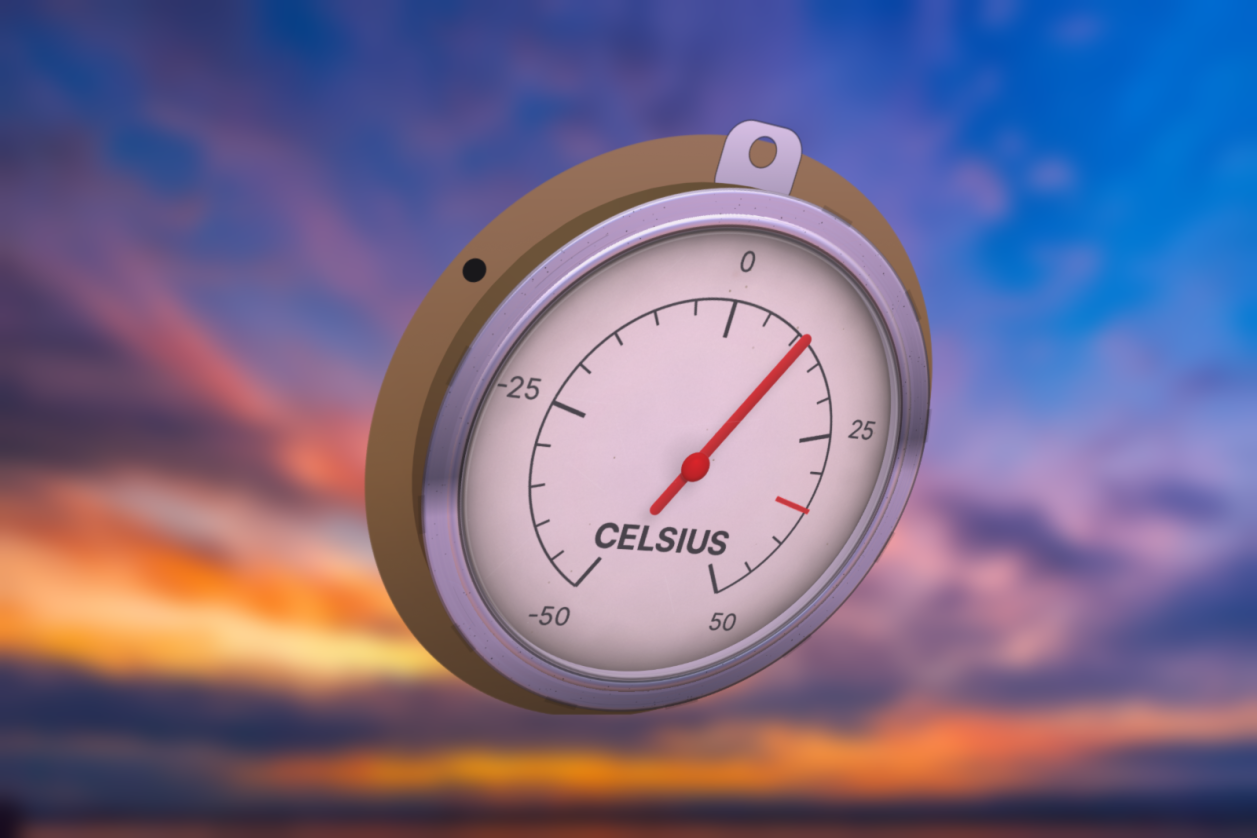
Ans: 10 °C
